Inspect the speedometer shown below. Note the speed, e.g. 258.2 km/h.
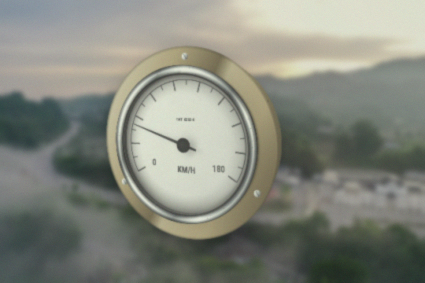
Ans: 35 km/h
